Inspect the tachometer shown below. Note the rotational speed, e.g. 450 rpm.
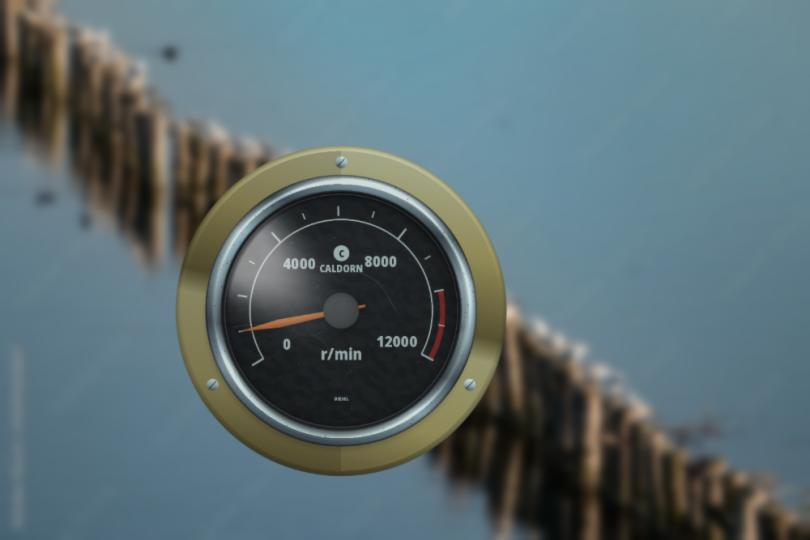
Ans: 1000 rpm
